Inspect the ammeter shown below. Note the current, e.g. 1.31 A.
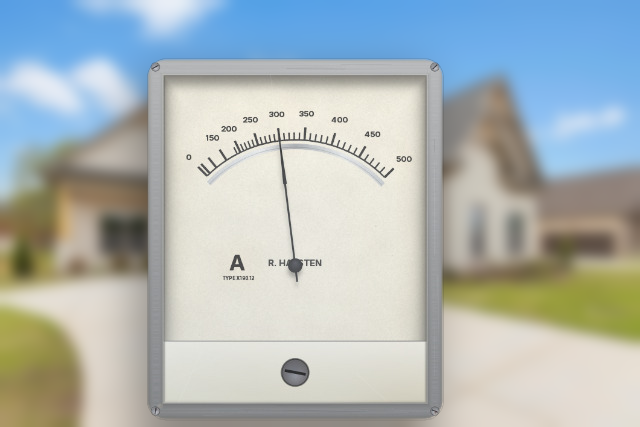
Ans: 300 A
